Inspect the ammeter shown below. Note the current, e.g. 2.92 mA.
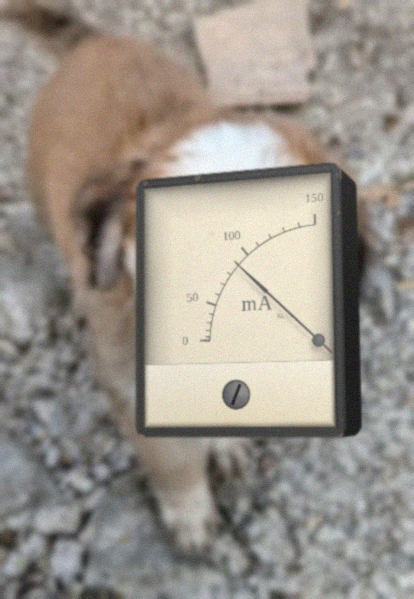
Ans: 90 mA
